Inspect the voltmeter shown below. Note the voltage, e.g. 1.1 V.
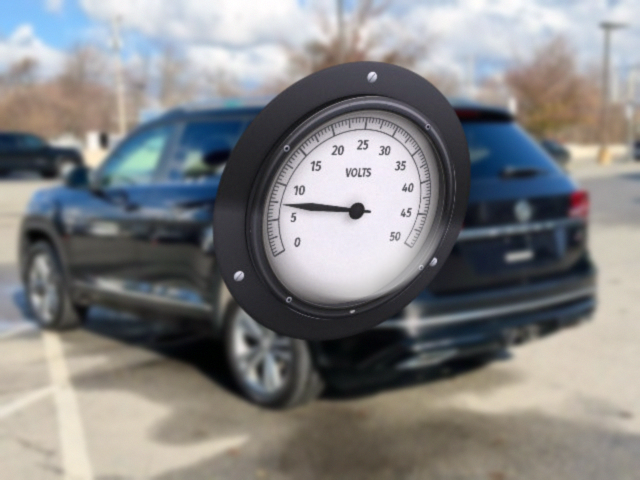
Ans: 7.5 V
